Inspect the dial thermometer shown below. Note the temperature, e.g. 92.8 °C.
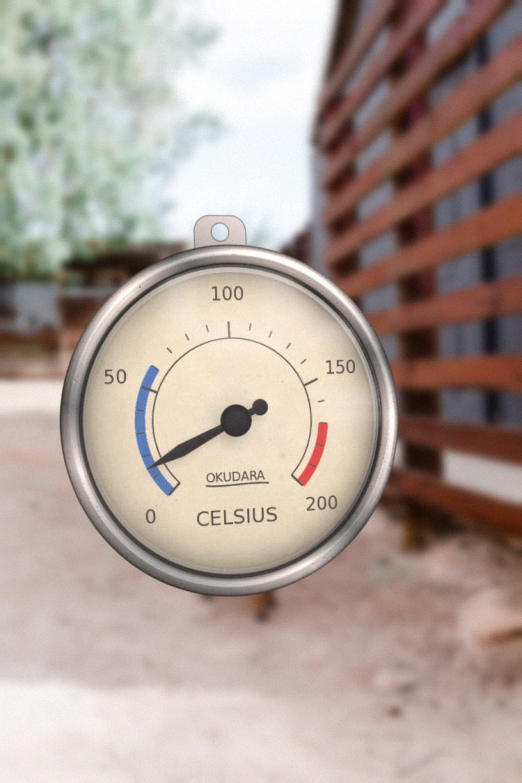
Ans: 15 °C
